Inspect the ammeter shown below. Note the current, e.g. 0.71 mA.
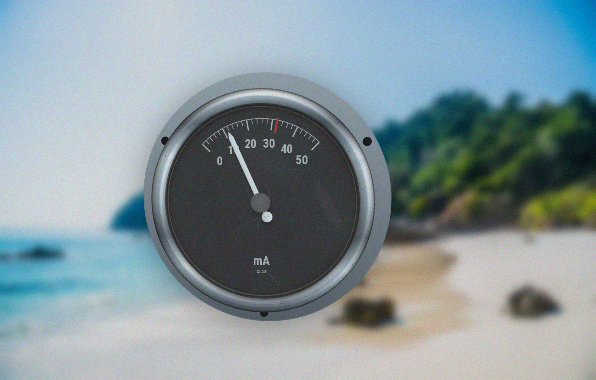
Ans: 12 mA
